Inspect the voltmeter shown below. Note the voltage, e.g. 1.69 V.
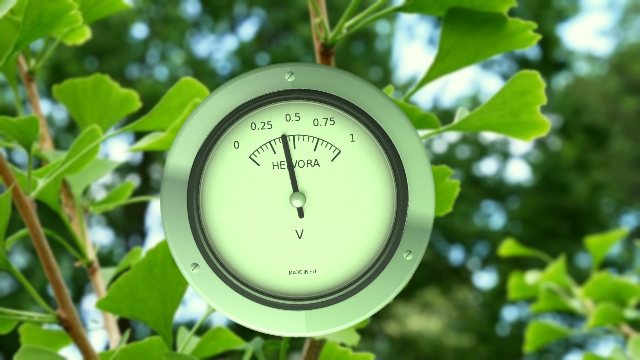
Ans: 0.4 V
